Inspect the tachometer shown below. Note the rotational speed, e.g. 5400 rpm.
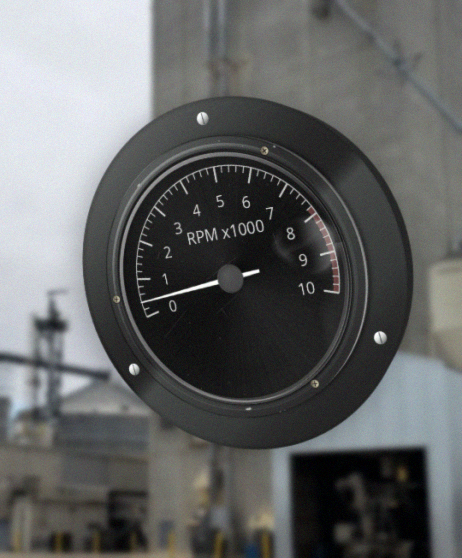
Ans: 400 rpm
